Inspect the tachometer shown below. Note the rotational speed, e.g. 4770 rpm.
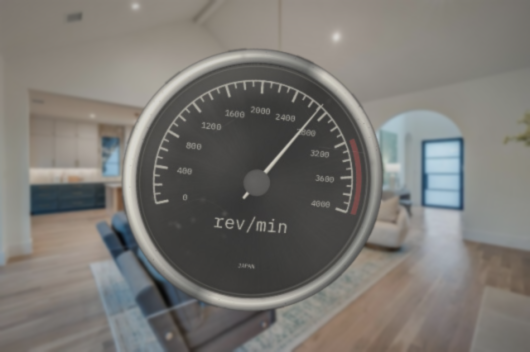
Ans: 2700 rpm
